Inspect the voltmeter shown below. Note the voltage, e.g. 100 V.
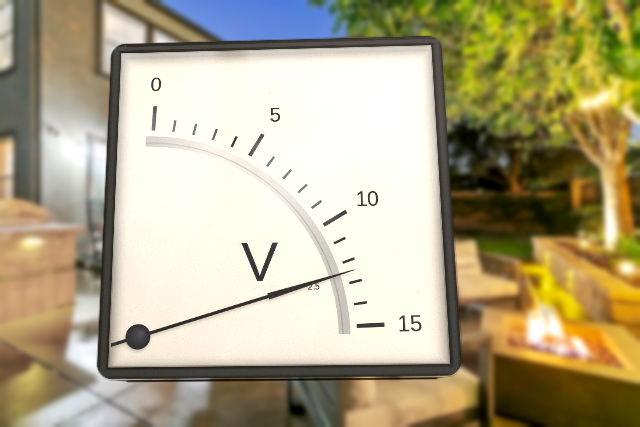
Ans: 12.5 V
